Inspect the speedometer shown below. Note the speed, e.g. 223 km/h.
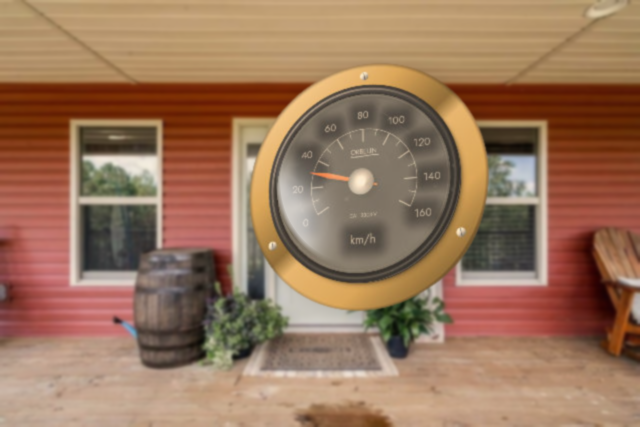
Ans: 30 km/h
